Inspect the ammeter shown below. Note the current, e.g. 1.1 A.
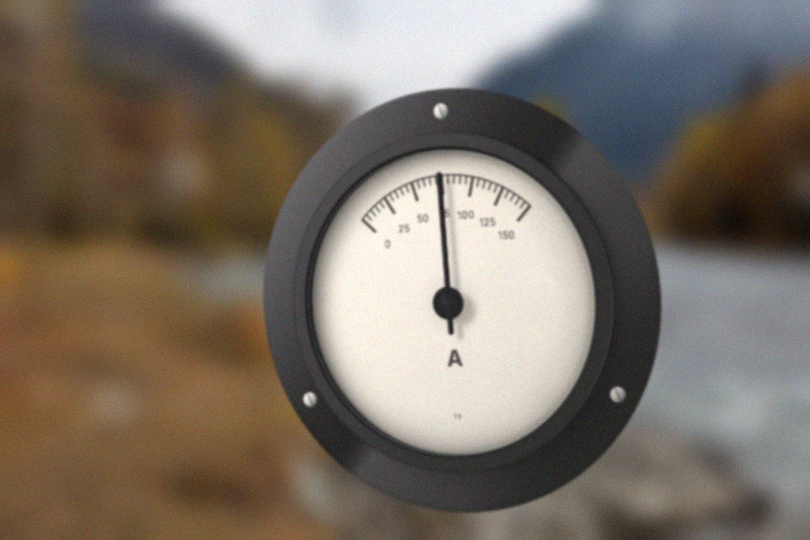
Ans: 75 A
